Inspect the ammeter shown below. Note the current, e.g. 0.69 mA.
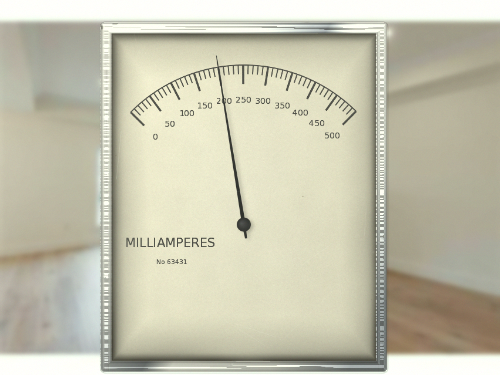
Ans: 200 mA
